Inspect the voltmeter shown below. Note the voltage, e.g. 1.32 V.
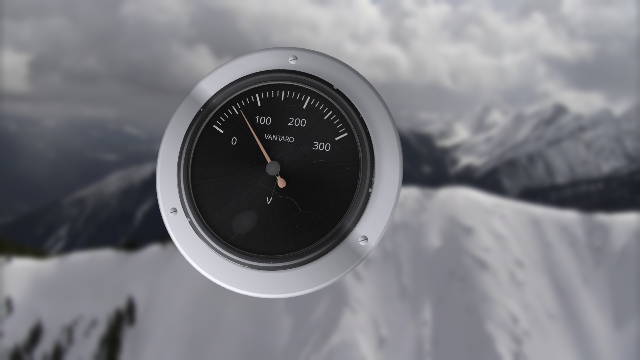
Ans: 60 V
